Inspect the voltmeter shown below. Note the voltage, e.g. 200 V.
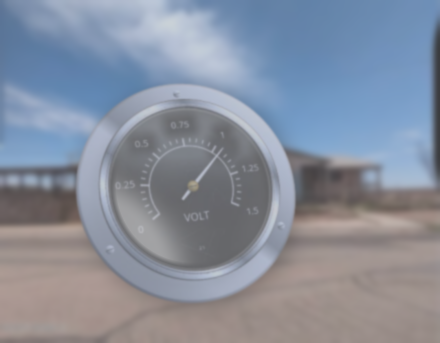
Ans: 1.05 V
